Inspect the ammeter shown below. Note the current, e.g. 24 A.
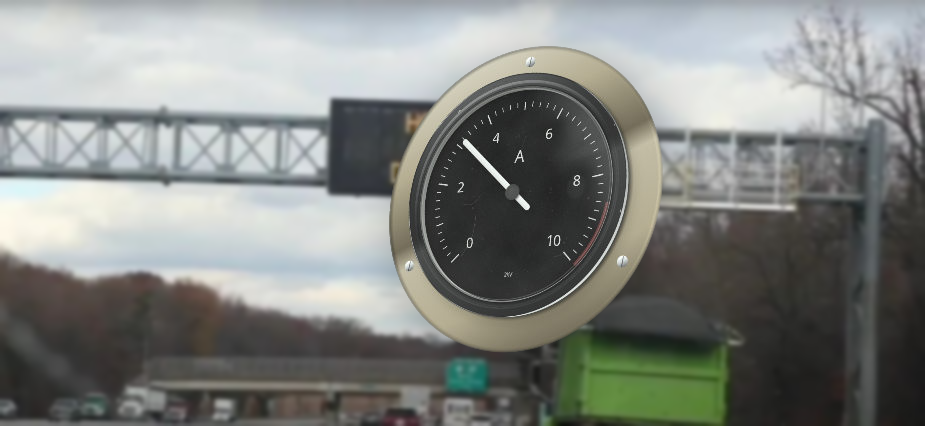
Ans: 3.2 A
